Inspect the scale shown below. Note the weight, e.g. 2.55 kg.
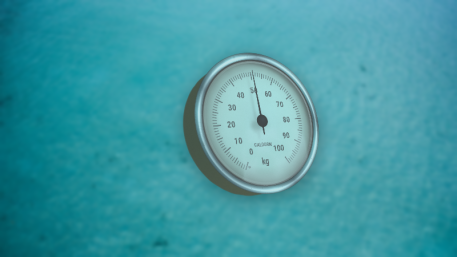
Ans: 50 kg
